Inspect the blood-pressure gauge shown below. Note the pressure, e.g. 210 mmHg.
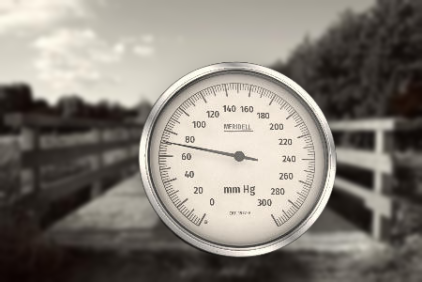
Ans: 70 mmHg
